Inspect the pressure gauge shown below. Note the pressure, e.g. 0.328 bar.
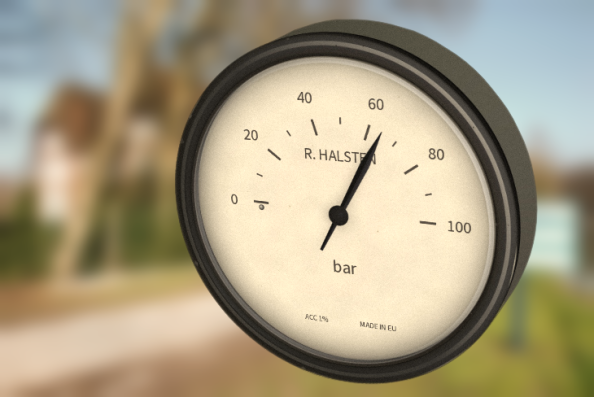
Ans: 65 bar
